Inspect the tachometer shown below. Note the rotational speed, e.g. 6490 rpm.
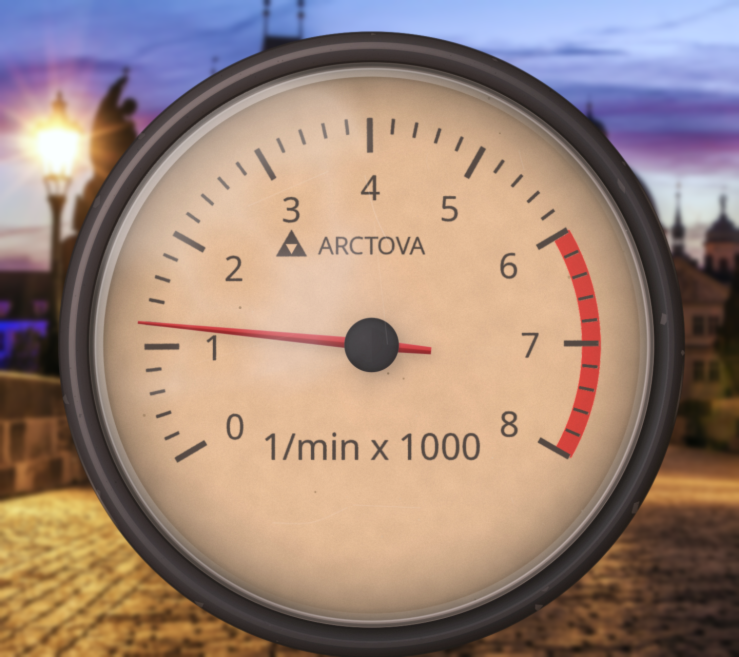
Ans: 1200 rpm
